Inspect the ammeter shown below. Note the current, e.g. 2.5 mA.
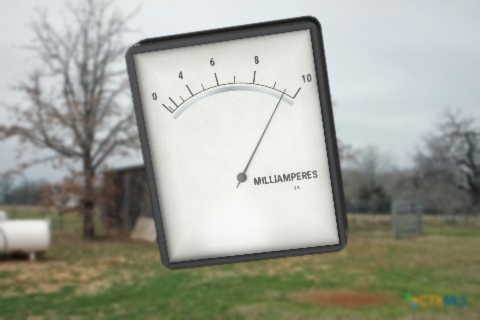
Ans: 9.5 mA
